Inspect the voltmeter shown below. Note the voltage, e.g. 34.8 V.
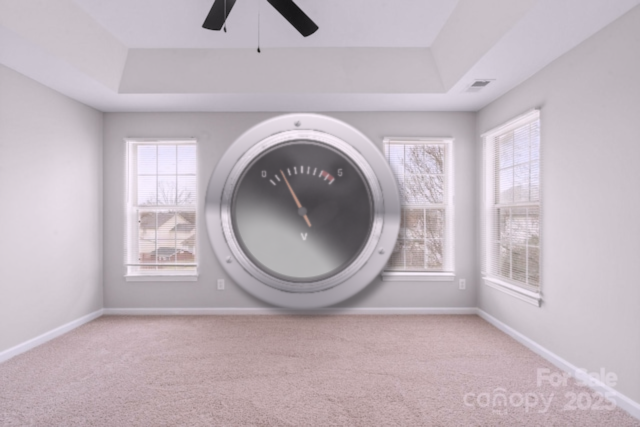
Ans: 1 V
